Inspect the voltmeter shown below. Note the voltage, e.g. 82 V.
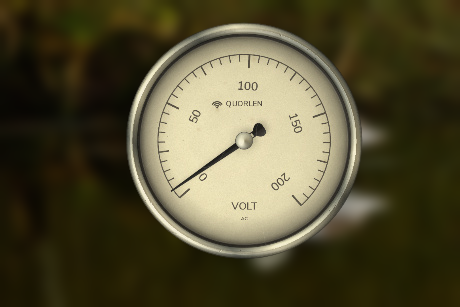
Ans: 5 V
